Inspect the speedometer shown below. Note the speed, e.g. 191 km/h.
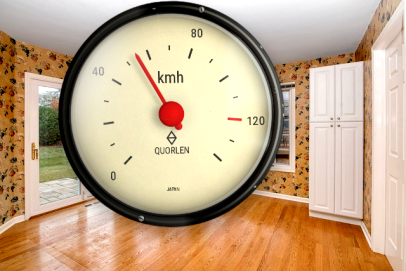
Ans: 55 km/h
